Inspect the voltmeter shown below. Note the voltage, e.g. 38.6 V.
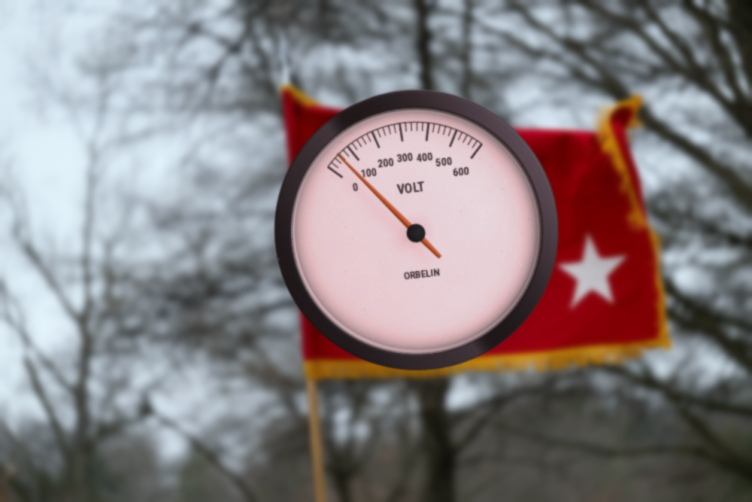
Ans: 60 V
